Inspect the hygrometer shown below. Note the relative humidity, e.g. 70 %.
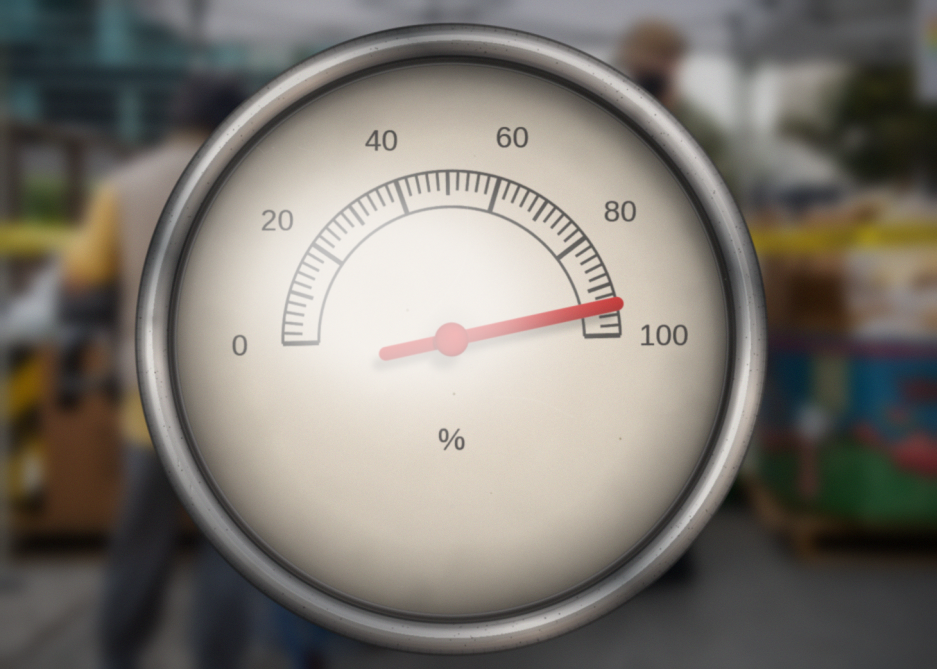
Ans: 94 %
